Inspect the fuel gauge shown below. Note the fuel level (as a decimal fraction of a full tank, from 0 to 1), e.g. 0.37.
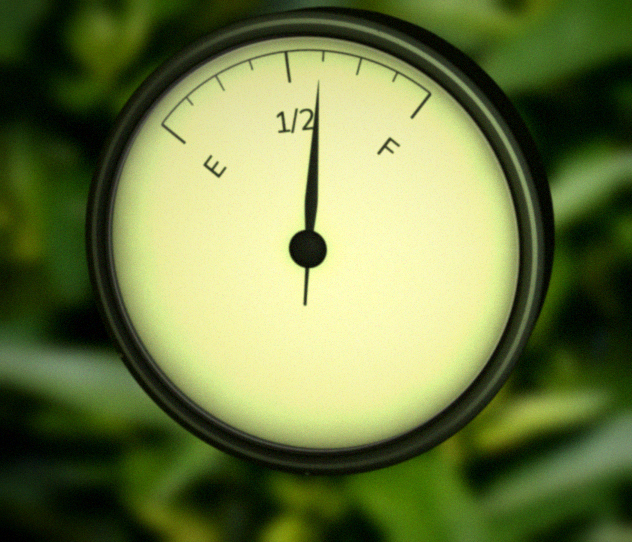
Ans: 0.625
